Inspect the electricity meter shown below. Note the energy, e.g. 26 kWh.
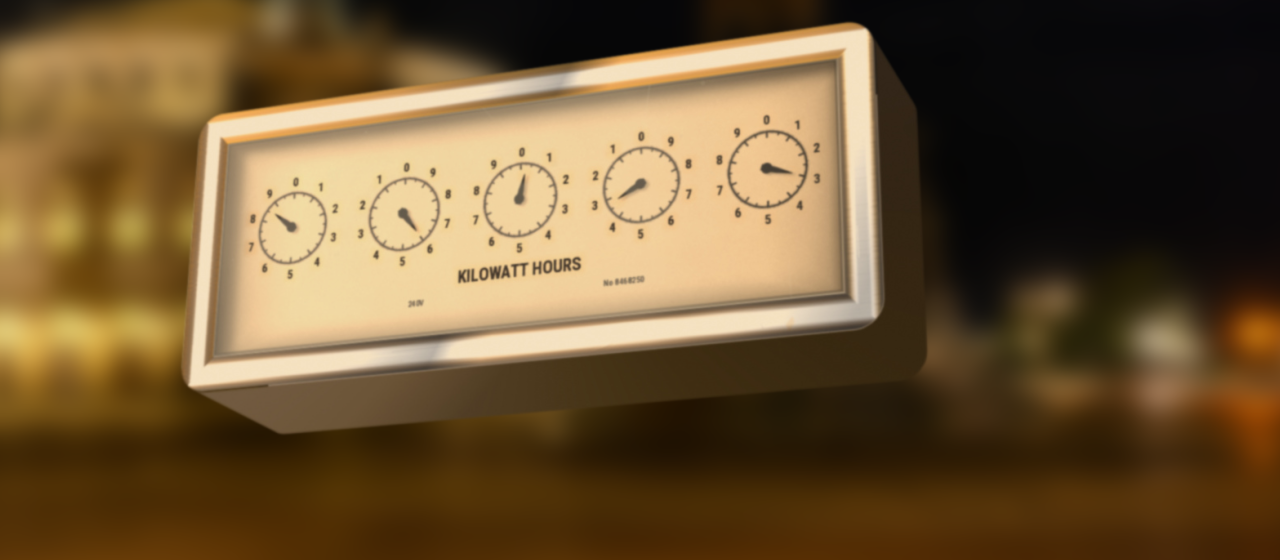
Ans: 86033 kWh
